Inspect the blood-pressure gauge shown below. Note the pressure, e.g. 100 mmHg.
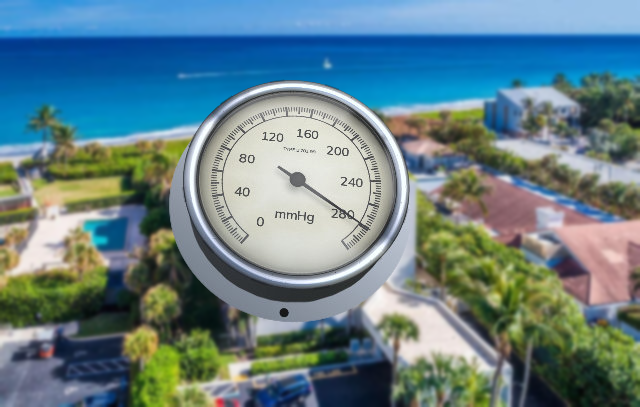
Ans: 280 mmHg
